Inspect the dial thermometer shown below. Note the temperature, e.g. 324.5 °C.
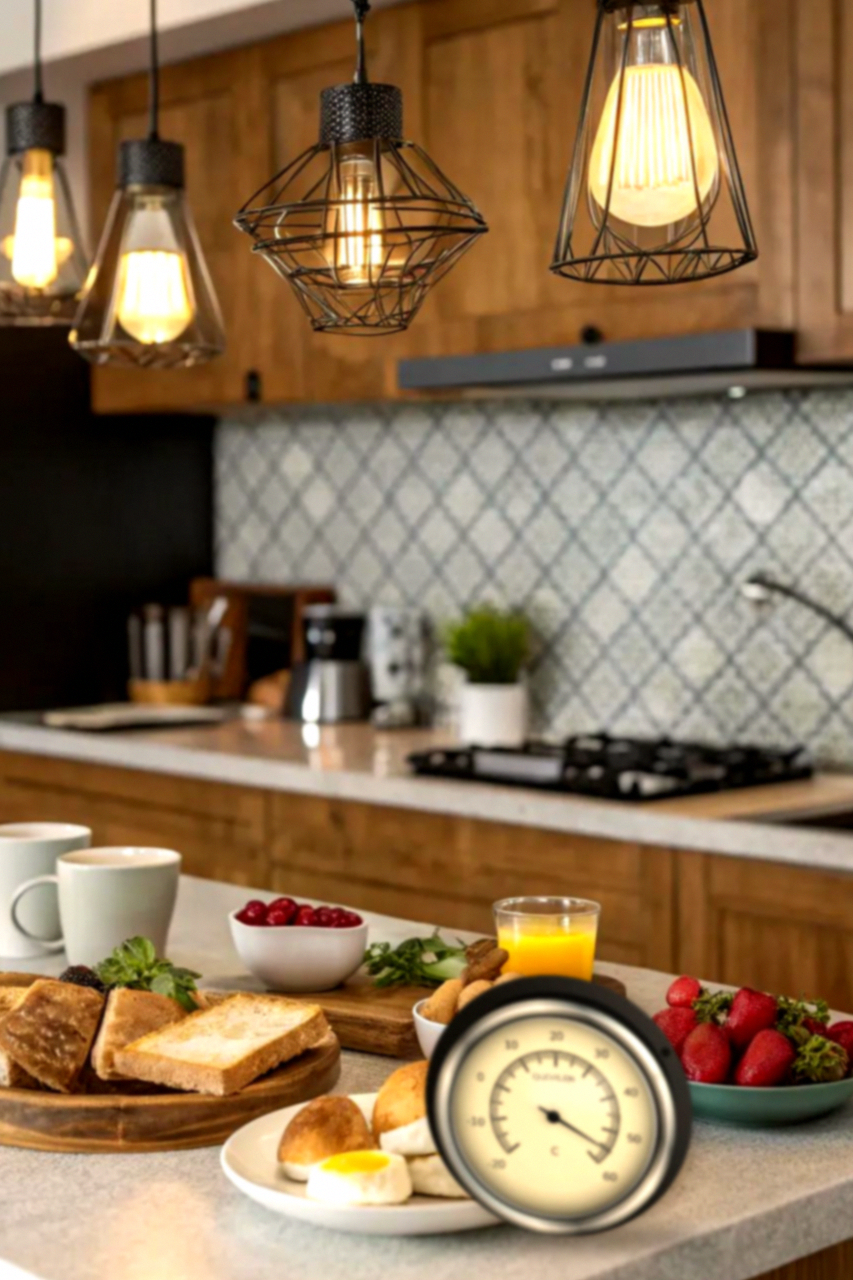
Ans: 55 °C
